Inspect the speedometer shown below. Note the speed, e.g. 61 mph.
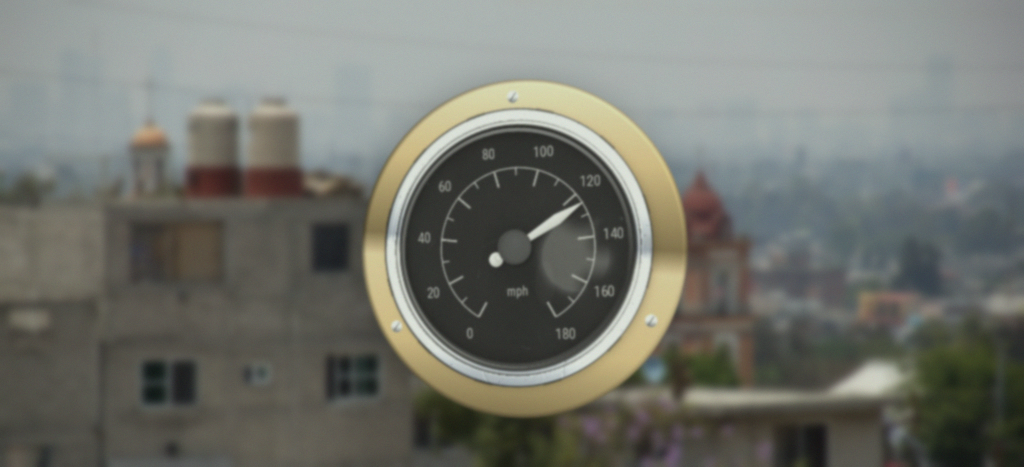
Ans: 125 mph
